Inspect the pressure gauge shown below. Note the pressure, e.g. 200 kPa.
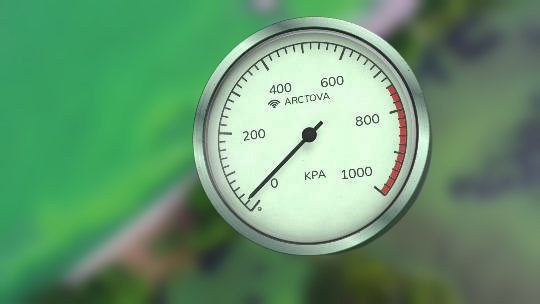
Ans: 20 kPa
